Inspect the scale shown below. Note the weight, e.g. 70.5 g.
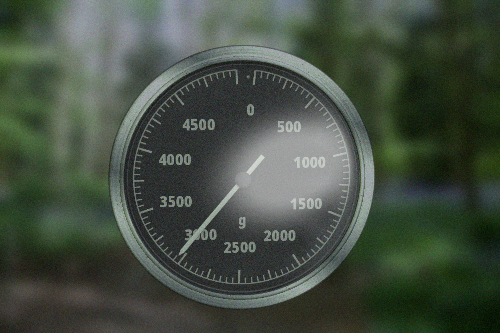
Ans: 3050 g
